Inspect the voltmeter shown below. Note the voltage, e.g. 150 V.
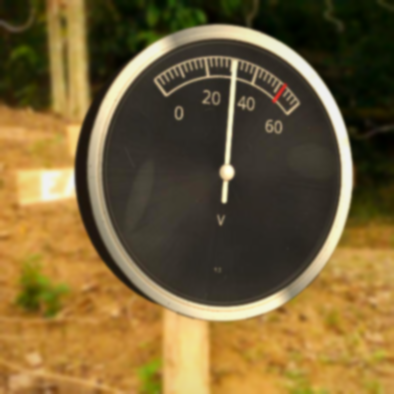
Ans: 30 V
